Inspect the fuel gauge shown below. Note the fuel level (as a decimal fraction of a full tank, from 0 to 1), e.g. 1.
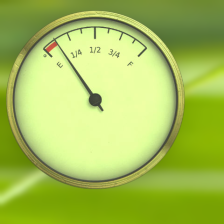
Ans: 0.125
